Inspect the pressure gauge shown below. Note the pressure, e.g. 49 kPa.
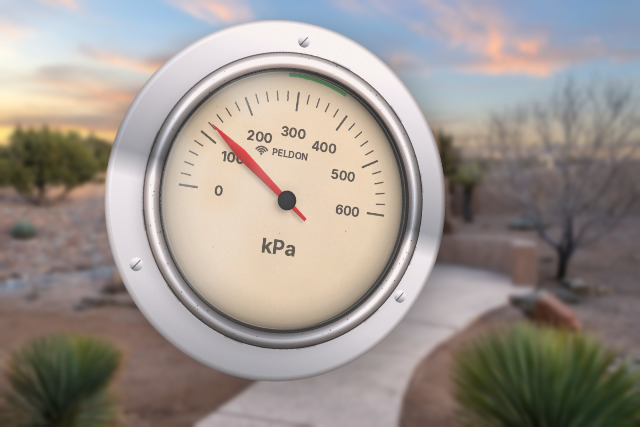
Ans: 120 kPa
